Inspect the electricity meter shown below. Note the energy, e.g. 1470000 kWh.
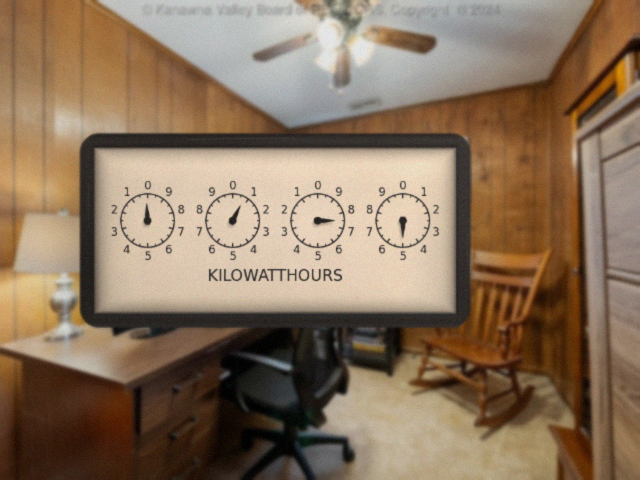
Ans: 75 kWh
